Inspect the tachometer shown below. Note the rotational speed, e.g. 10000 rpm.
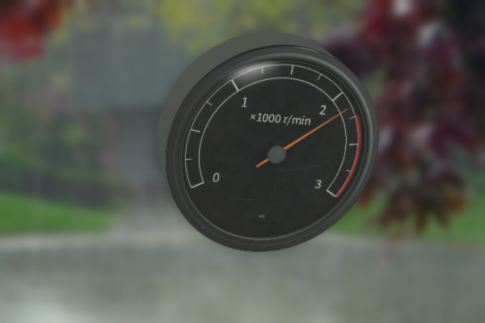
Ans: 2125 rpm
